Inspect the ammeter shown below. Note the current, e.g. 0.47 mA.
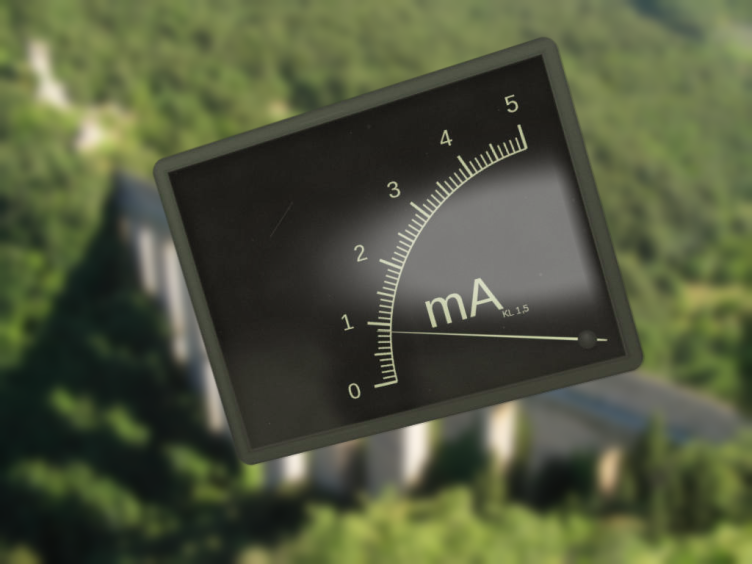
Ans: 0.9 mA
